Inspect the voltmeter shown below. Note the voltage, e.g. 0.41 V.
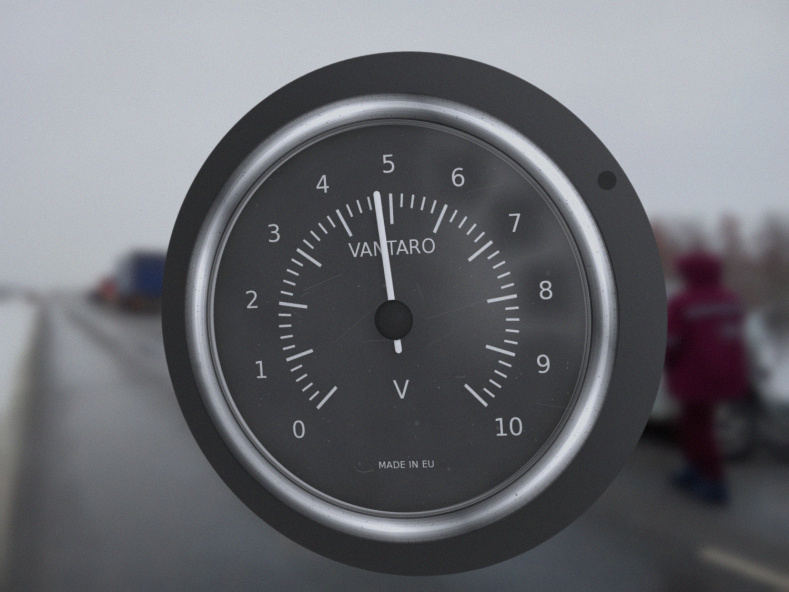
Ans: 4.8 V
